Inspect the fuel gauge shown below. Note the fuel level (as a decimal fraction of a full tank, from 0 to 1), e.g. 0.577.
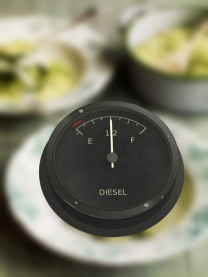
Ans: 0.5
